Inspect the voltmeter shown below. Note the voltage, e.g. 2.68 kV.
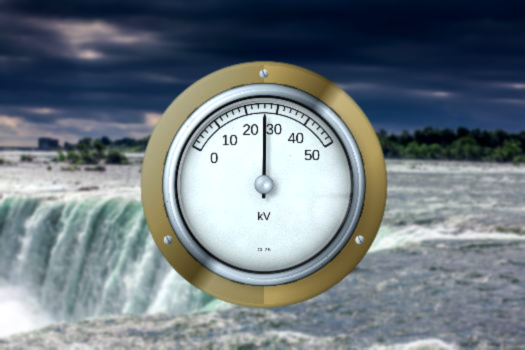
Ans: 26 kV
